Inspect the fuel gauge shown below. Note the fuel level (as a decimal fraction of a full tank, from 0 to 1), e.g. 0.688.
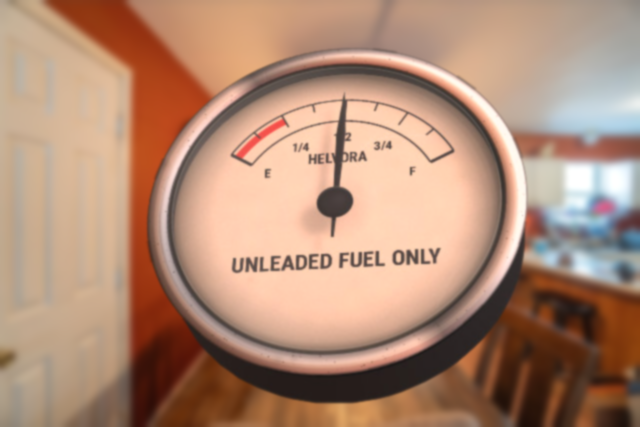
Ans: 0.5
